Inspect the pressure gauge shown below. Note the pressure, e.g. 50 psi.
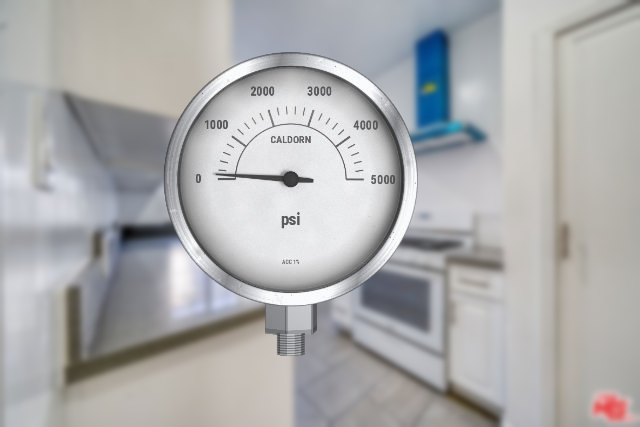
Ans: 100 psi
